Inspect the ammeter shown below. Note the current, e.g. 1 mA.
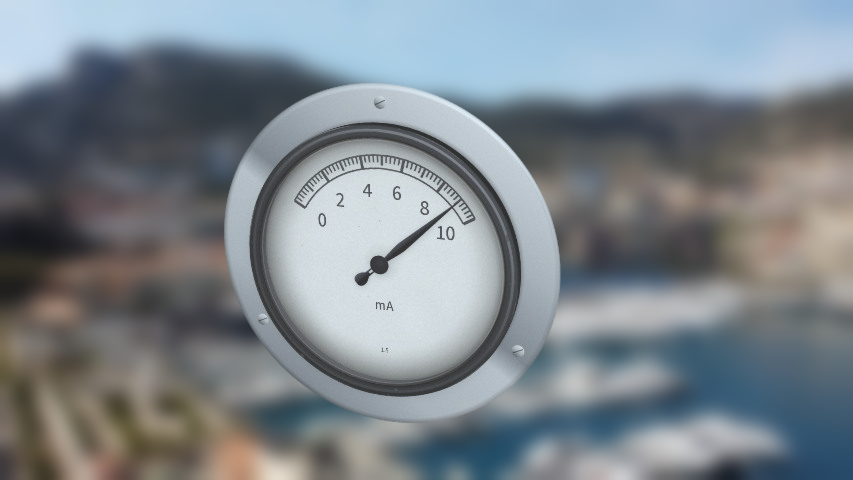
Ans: 9 mA
